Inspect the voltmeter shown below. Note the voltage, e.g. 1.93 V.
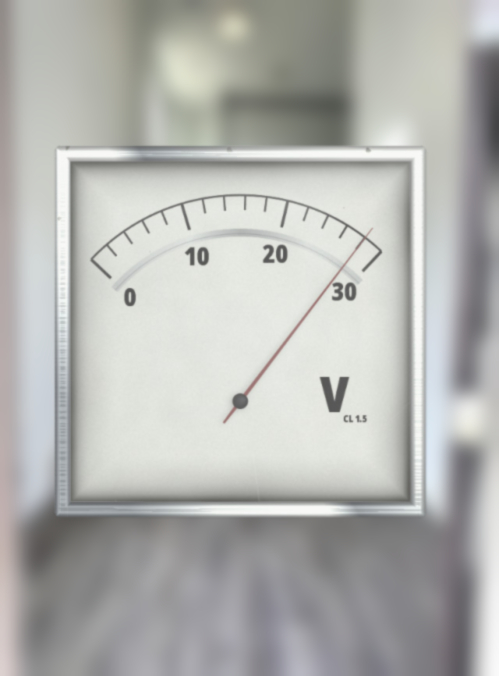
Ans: 28 V
